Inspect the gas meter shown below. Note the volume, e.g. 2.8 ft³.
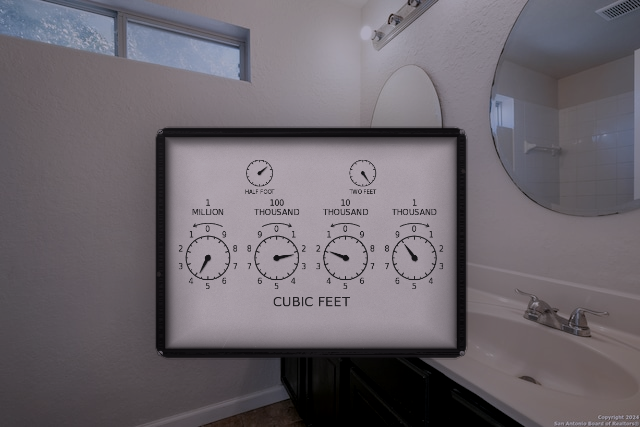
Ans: 421900 ft³
